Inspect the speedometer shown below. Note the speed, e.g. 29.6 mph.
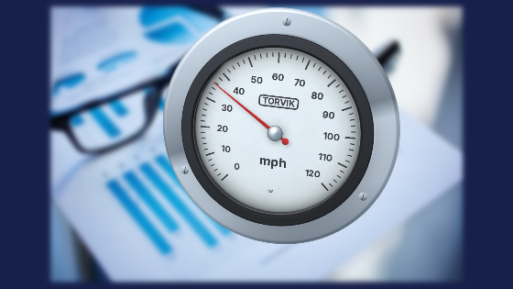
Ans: 36 mph
